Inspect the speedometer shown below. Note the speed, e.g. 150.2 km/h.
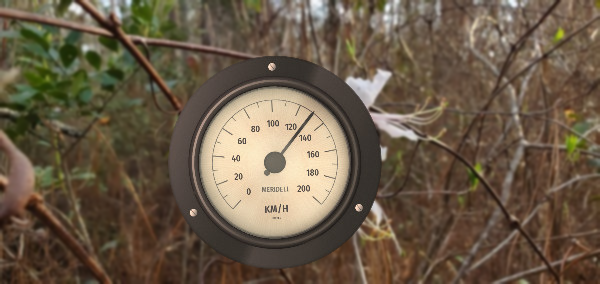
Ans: 130 km/h
